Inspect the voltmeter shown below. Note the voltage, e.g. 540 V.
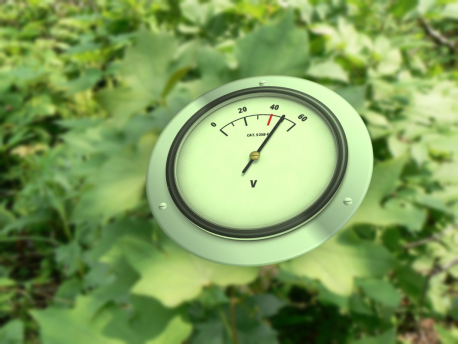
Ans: 50 V
